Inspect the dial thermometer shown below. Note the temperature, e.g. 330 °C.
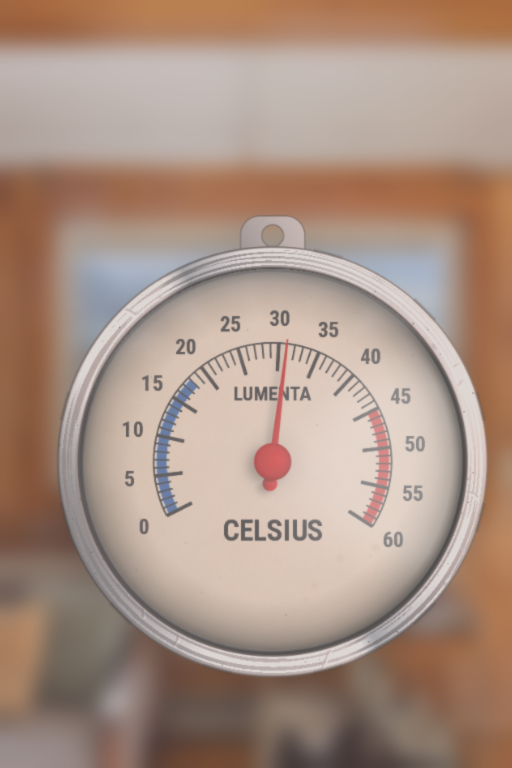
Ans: 31 °C
